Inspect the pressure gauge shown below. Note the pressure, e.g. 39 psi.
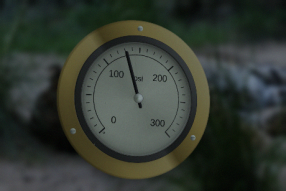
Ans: 130 psi
